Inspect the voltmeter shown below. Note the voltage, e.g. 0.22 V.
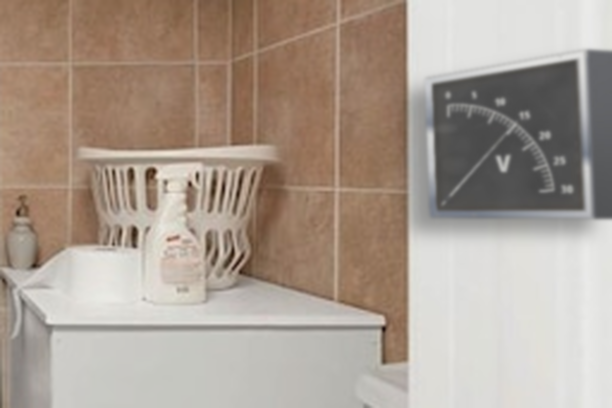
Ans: 15 V
